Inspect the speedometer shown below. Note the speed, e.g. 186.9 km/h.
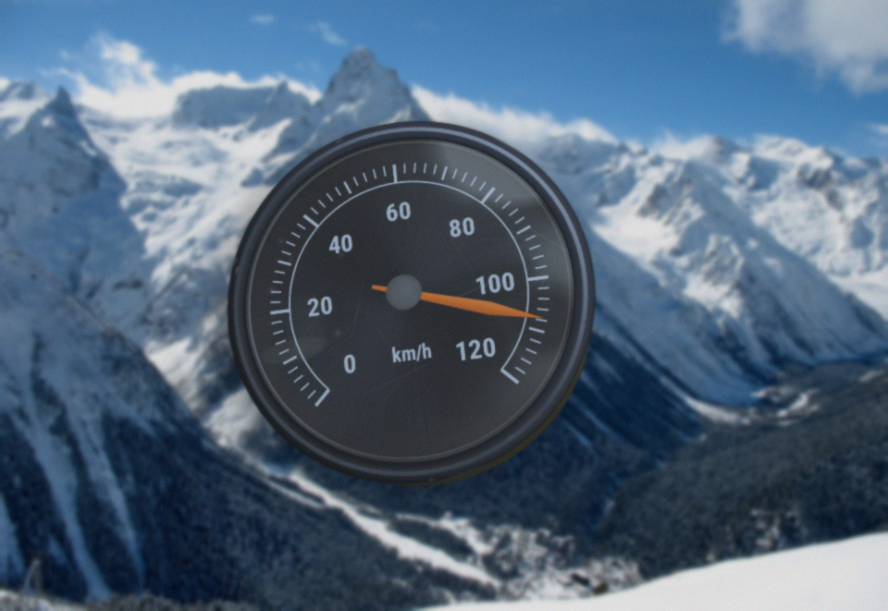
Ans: 108 km/h
